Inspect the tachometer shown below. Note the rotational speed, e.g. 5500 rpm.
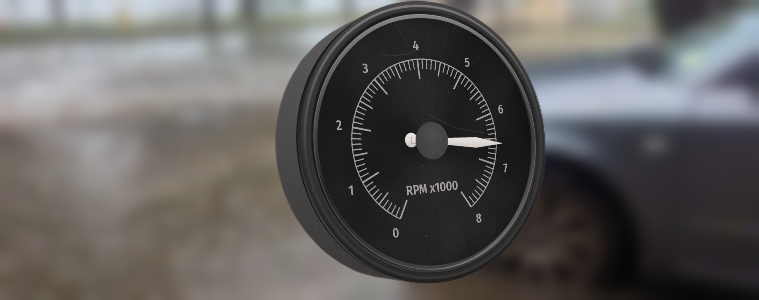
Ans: 6600 rpm
